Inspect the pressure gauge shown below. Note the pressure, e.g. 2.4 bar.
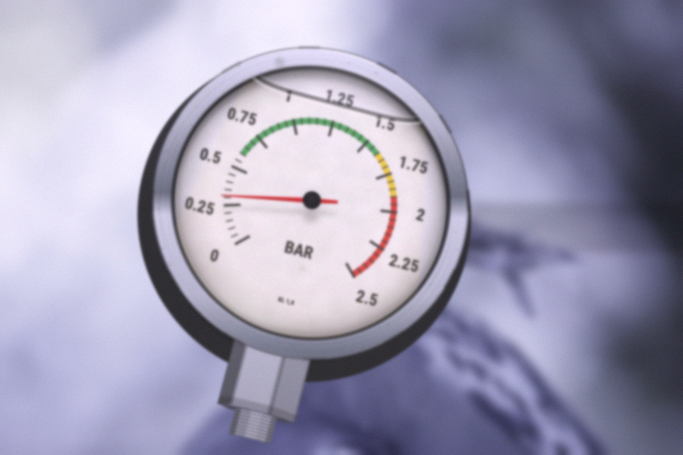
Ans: 0.3 bar
